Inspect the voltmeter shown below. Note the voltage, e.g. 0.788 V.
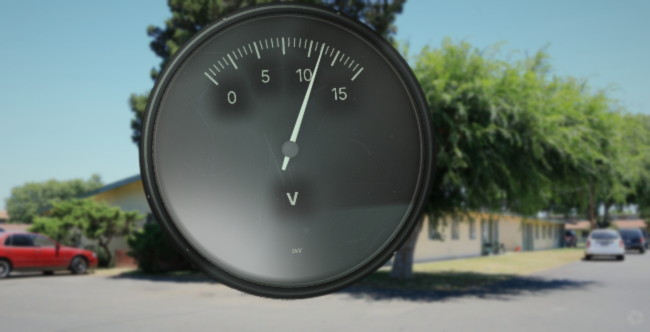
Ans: 11 V
